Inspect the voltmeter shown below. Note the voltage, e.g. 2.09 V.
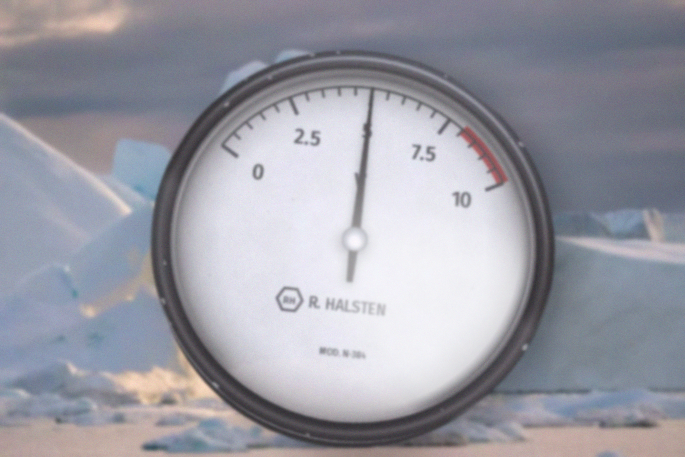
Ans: 5 V
